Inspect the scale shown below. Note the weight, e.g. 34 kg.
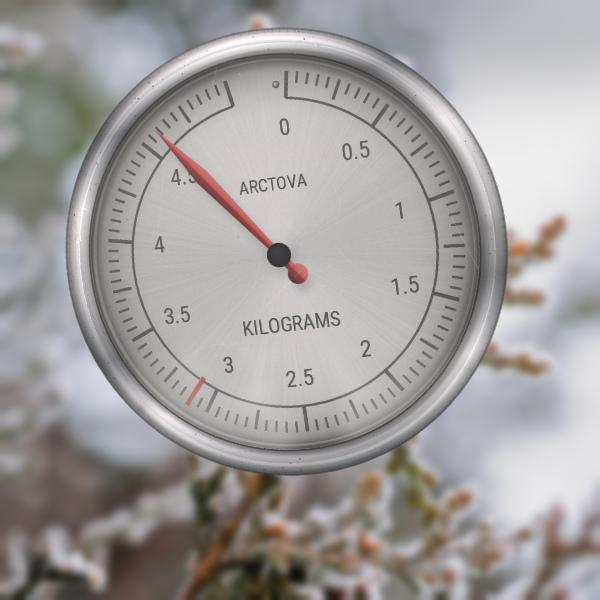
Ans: 4.6 kg
